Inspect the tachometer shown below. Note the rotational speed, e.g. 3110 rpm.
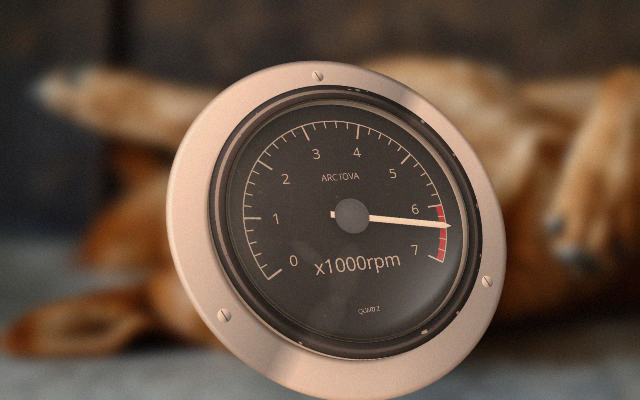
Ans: 6400 rpm
